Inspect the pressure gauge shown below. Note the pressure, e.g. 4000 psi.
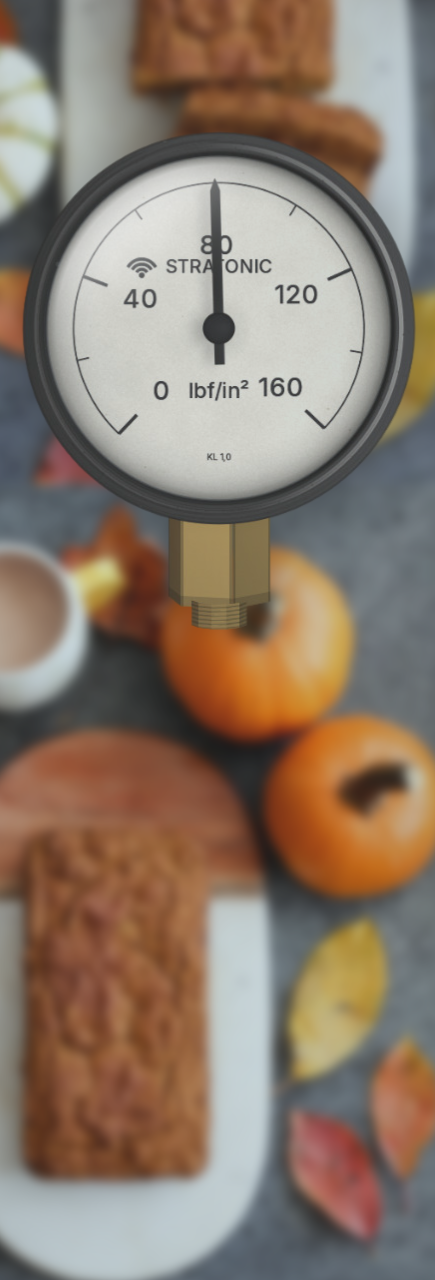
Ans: 80 psi
